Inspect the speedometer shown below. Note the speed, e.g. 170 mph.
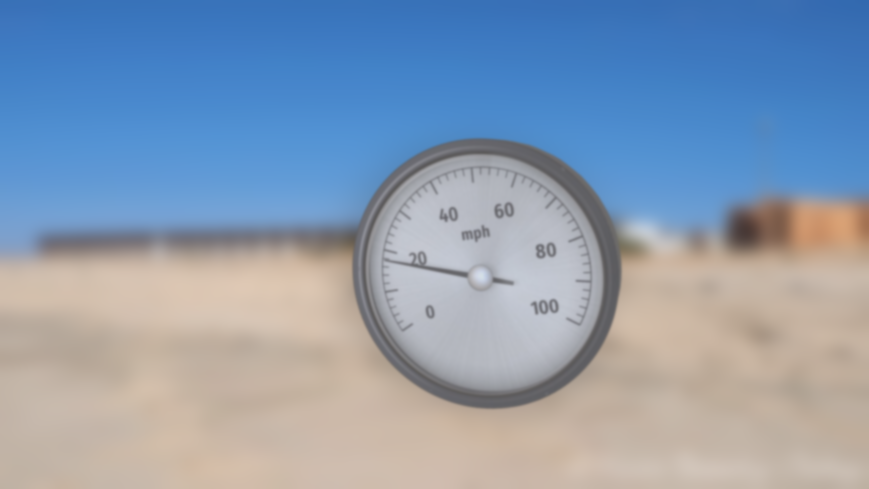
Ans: 18 mph
